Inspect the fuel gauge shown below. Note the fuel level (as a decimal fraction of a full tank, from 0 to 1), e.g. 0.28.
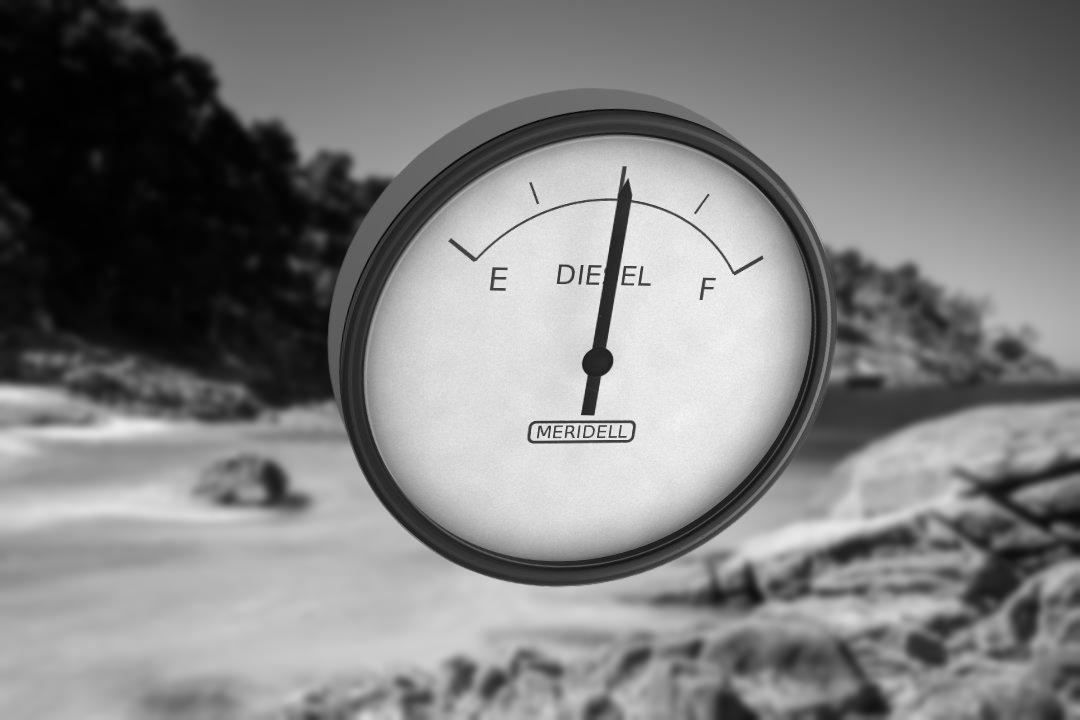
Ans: 0.5
